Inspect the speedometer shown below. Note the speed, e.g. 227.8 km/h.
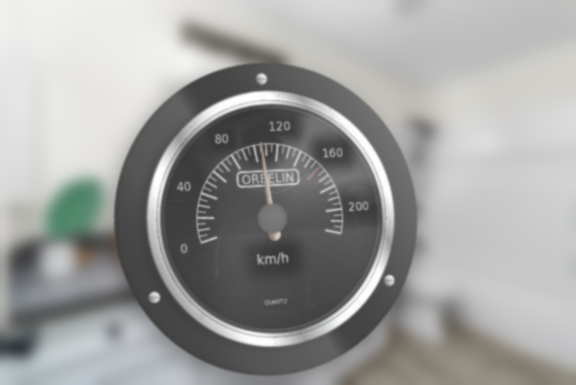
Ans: 105 km/h
